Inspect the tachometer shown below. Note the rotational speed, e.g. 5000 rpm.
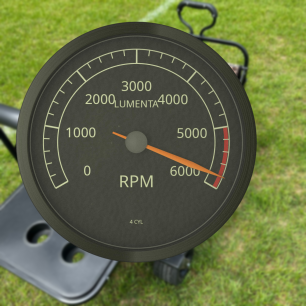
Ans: 5800 rpm
